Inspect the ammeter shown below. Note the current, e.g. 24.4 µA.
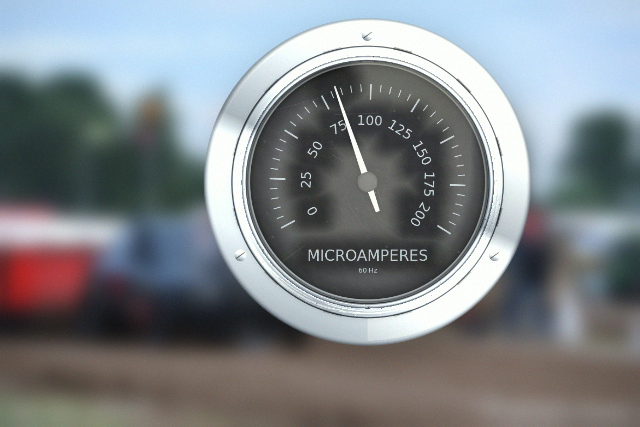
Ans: 82.5 µA
